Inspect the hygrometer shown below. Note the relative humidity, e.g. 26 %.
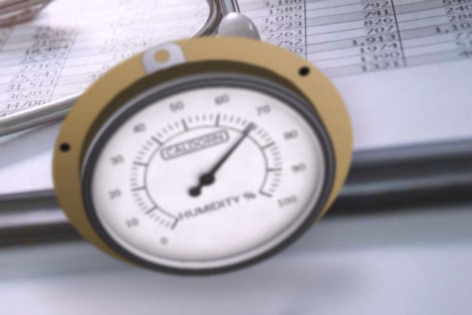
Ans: 70 %
